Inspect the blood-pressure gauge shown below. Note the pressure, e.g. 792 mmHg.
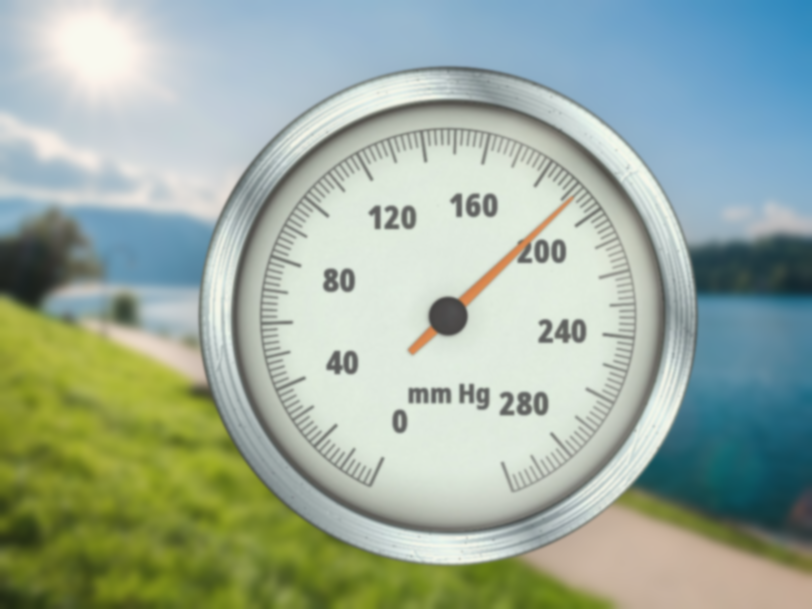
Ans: 192 mmHg
